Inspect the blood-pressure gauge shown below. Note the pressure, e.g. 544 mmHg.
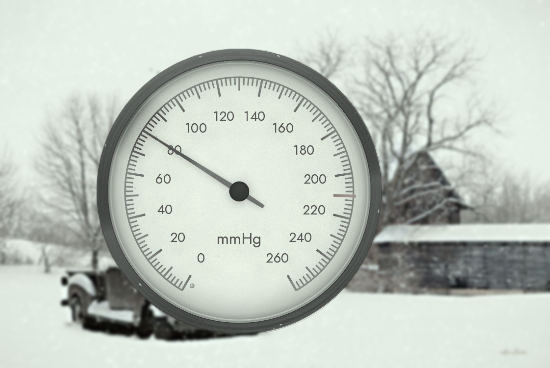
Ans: 80 mmHg
